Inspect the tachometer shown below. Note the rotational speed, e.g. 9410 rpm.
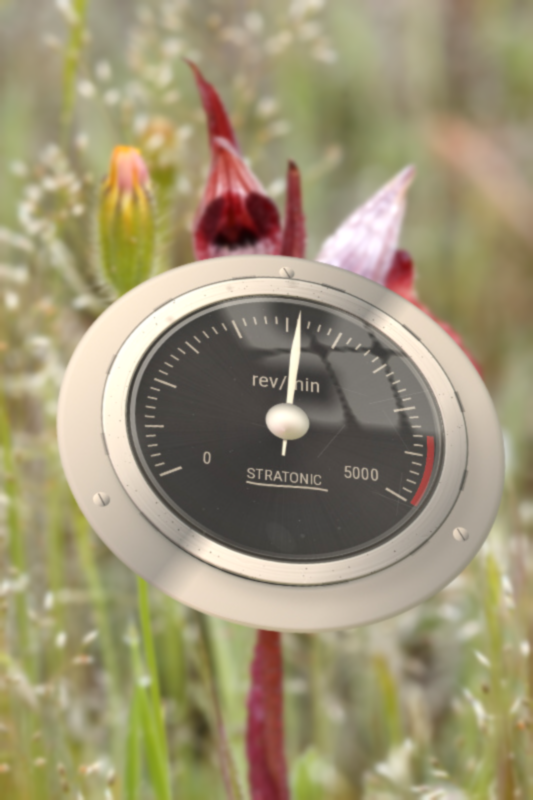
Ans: 2600 rpm
